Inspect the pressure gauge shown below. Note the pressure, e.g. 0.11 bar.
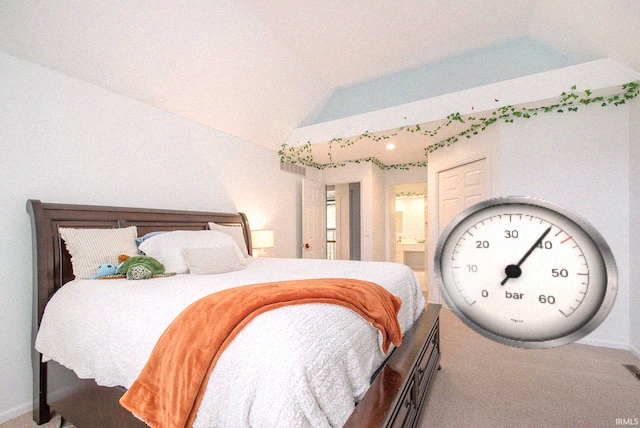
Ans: 38 bar
